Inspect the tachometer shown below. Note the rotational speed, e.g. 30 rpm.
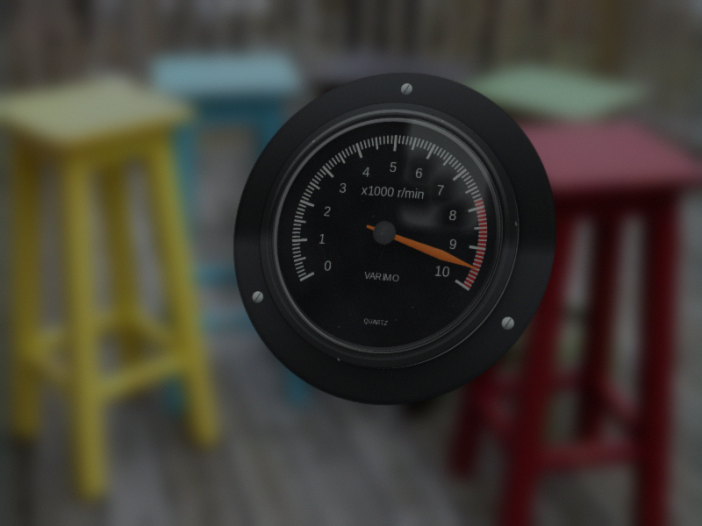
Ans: 9500 rpm
